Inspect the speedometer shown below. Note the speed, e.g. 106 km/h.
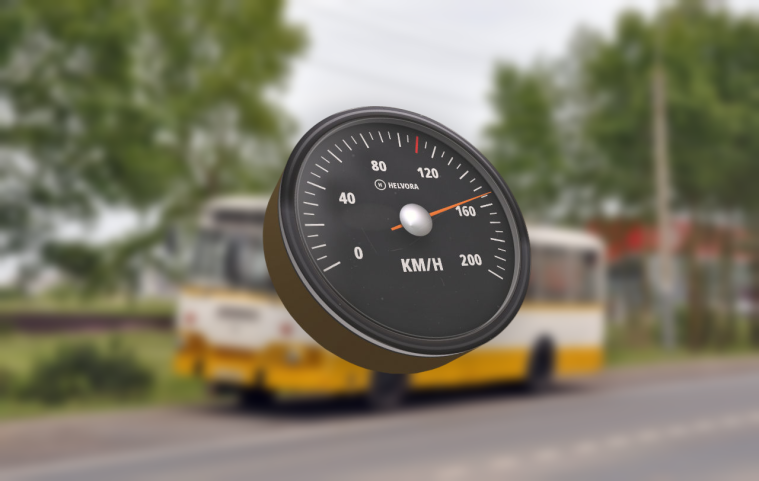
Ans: 155 km/h
